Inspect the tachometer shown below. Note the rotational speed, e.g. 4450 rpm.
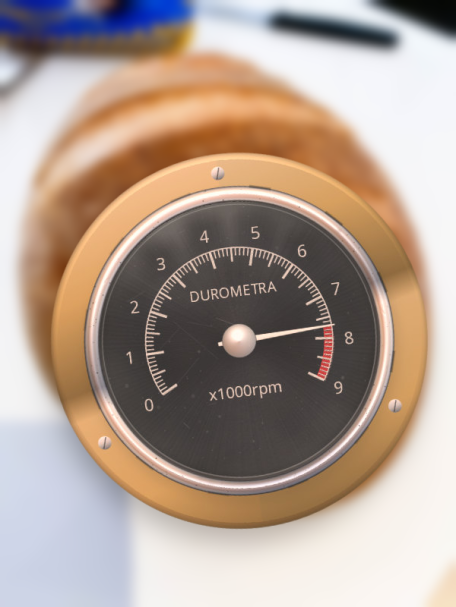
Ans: 7700 rpm
